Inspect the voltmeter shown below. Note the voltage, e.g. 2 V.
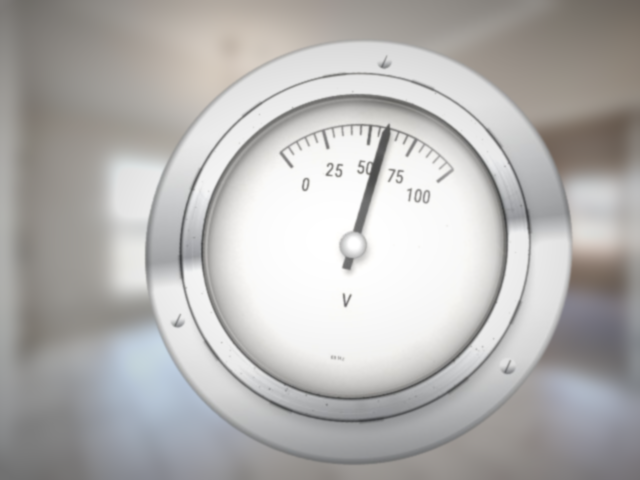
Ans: 60 V
